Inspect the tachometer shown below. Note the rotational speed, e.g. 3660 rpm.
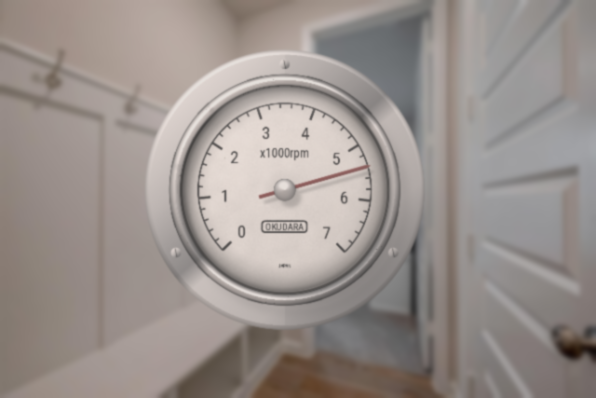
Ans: 5400 rpm
